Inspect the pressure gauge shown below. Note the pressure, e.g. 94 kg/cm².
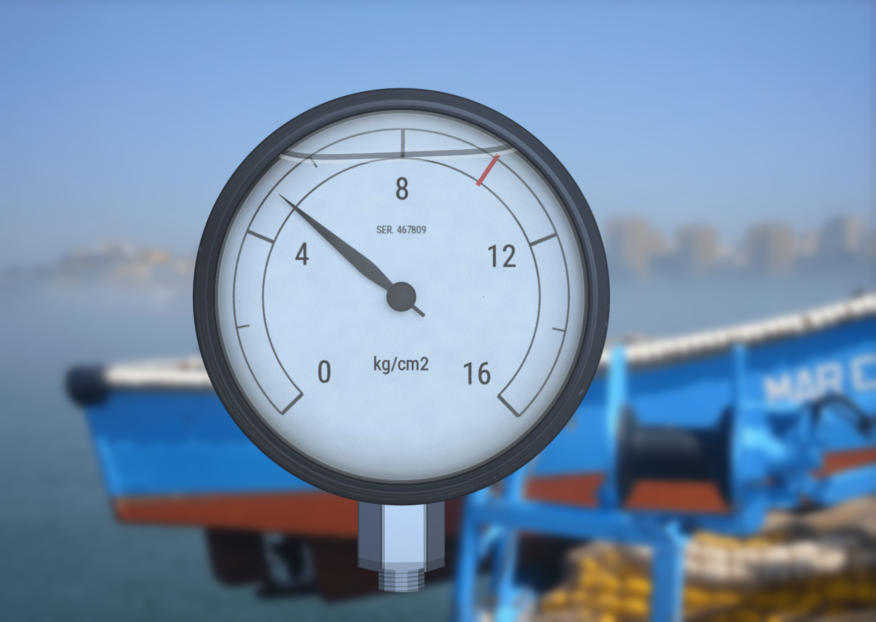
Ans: 5 kg/cm²
